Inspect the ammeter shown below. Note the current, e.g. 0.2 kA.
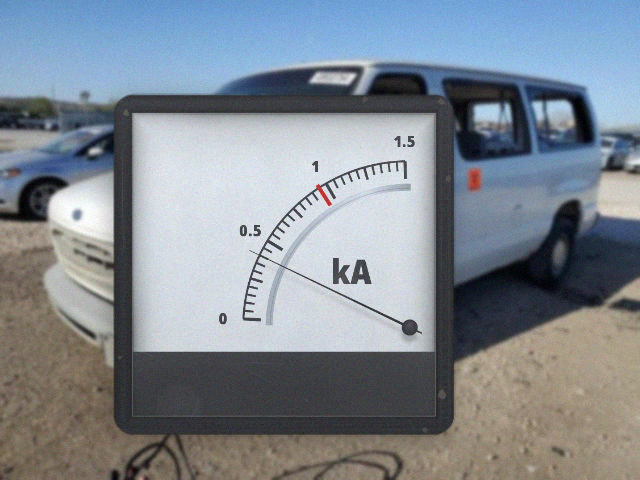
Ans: 0.4 kA
